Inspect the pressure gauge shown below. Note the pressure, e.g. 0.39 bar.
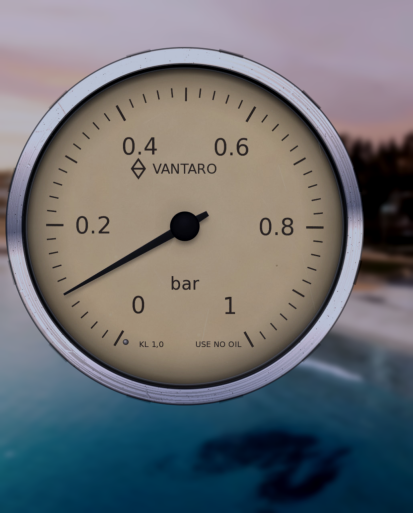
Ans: 0.1 bar
